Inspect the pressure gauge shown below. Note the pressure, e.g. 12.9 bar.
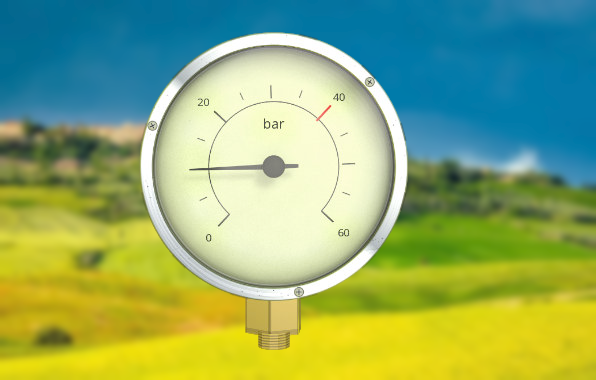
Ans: 10 bar
